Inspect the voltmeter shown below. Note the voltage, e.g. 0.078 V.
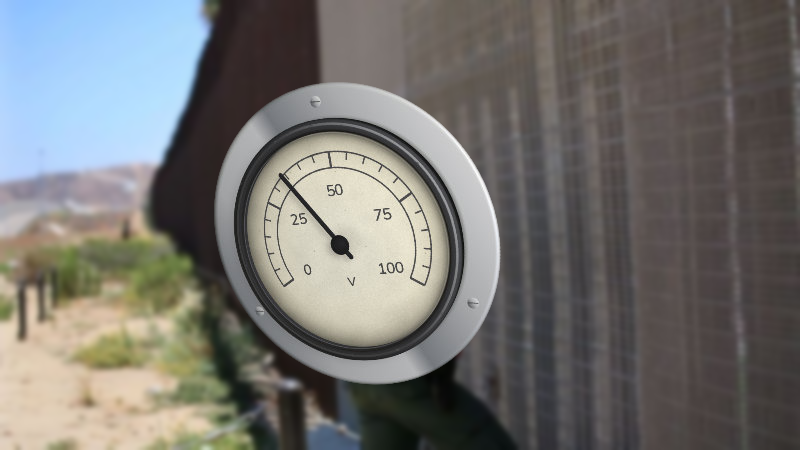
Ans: 35 V
